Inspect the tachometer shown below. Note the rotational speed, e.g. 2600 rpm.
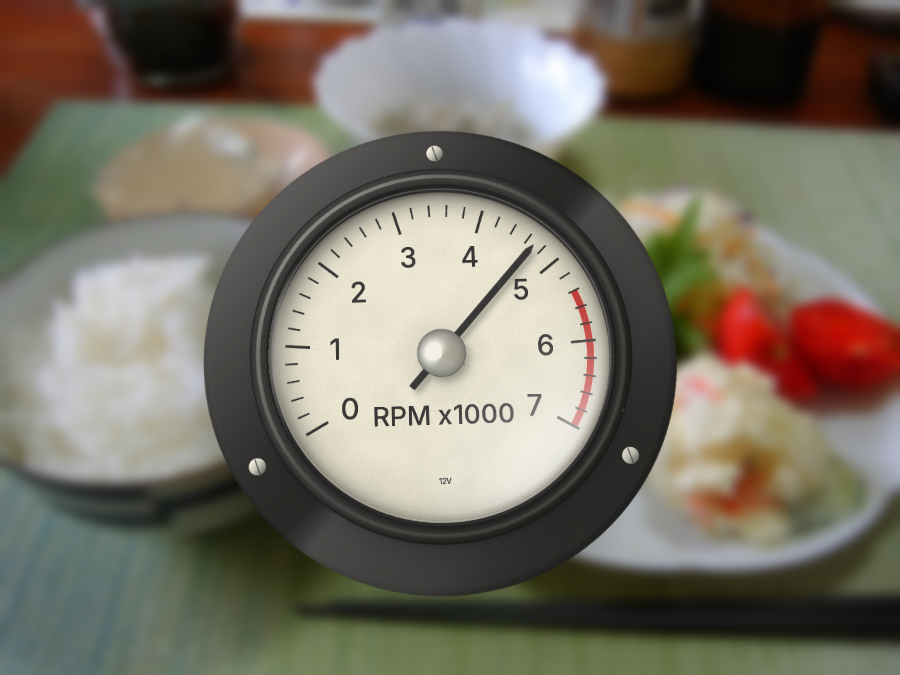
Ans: 4700 rpm
